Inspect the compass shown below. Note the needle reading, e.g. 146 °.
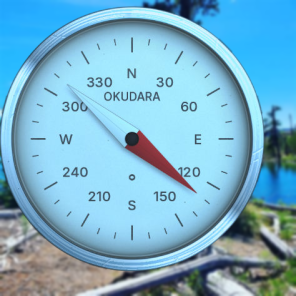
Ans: 130 °
